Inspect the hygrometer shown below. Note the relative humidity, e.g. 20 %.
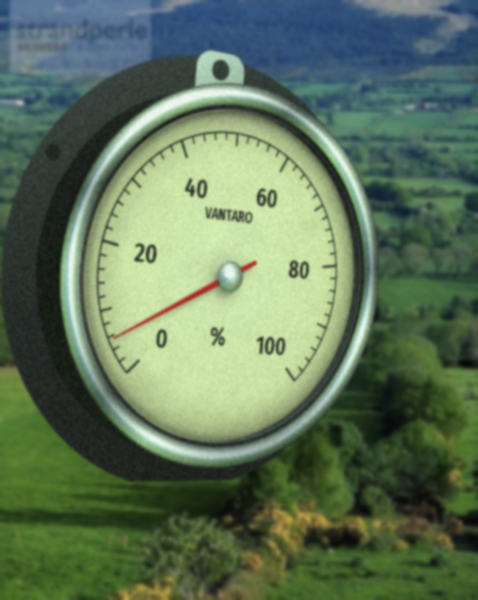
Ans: 6 %
